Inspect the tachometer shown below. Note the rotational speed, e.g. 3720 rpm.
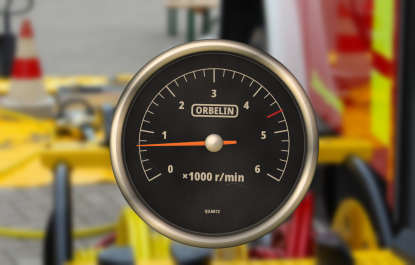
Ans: 700 rpm
